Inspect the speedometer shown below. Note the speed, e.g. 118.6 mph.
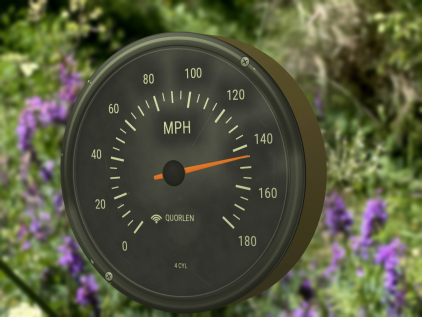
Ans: 145 mph
